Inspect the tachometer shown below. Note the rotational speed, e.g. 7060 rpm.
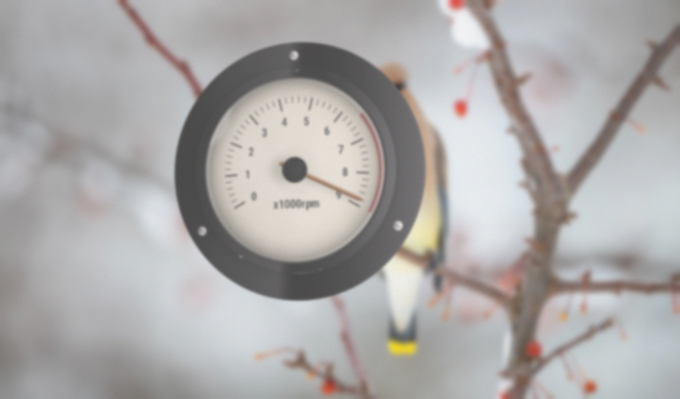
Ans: 8800 rpm
